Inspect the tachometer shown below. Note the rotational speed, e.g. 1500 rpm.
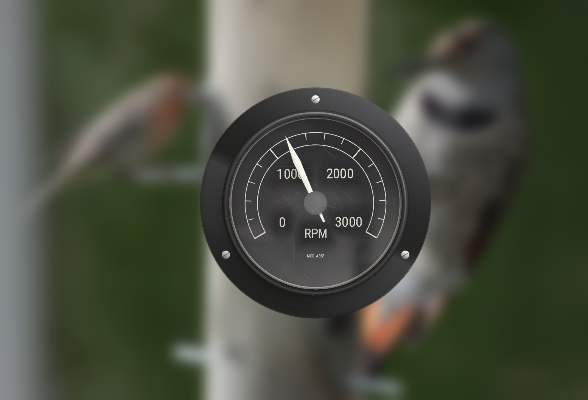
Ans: 1200 rpm
